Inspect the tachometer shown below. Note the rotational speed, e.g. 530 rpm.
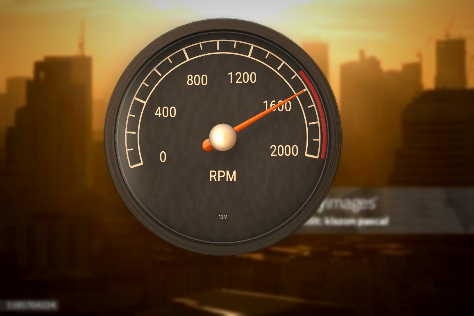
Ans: 1600 rpm
